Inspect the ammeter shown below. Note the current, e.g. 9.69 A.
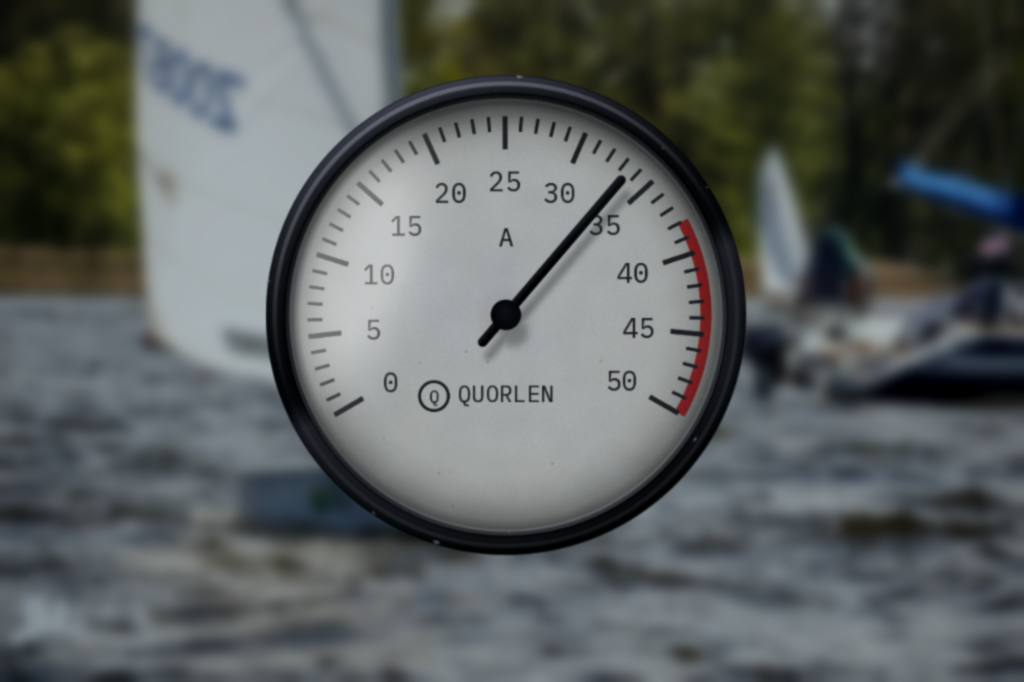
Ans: 33.5 A
